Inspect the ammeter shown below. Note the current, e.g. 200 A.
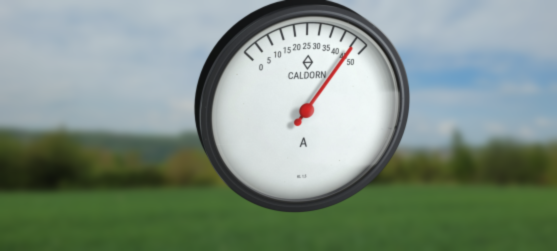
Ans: 45 A
